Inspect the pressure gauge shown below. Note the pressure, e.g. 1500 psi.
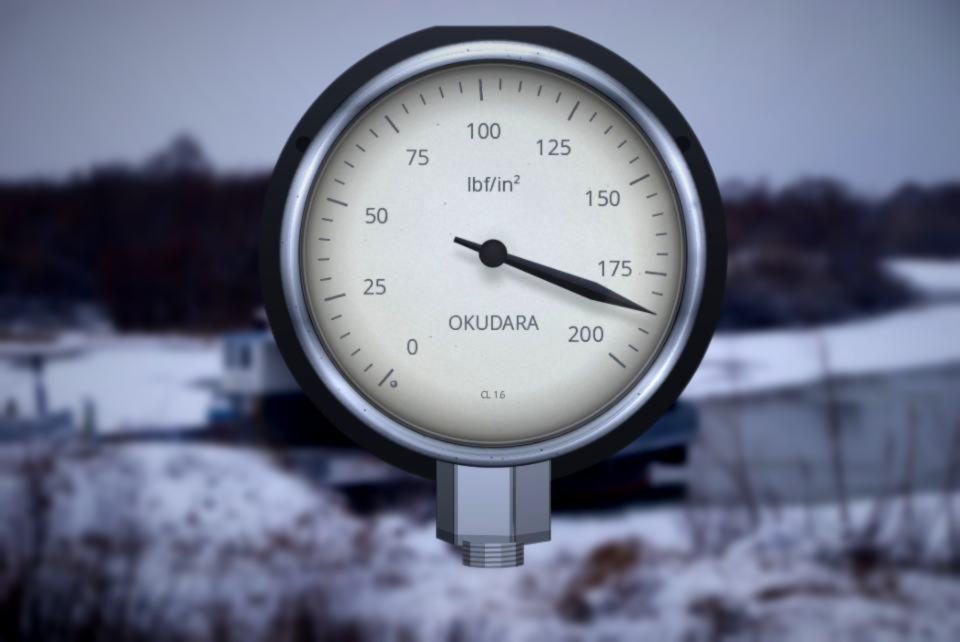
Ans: 185 psi
